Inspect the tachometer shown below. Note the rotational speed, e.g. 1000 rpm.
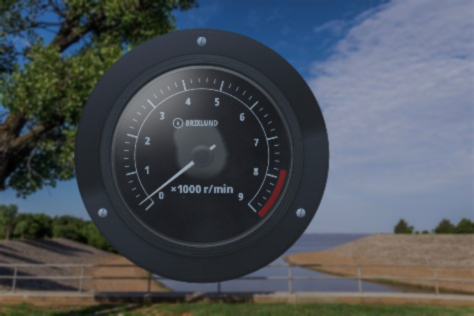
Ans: 200 rpm
